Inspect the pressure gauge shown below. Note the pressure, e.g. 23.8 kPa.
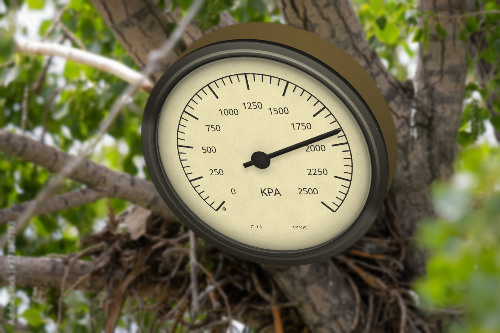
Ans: 1900 kPa
